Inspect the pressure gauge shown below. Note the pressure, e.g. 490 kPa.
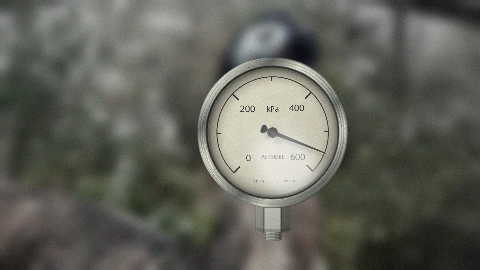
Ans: 550 kPa
